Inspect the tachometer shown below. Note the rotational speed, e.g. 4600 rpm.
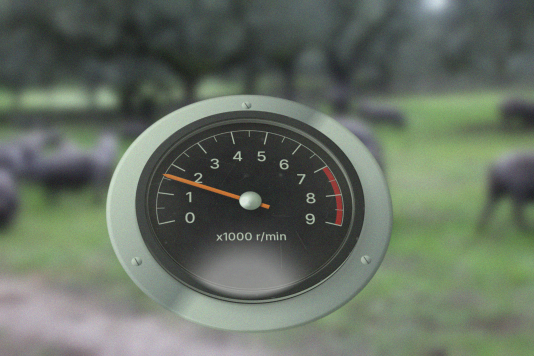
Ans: 1500 rpm
